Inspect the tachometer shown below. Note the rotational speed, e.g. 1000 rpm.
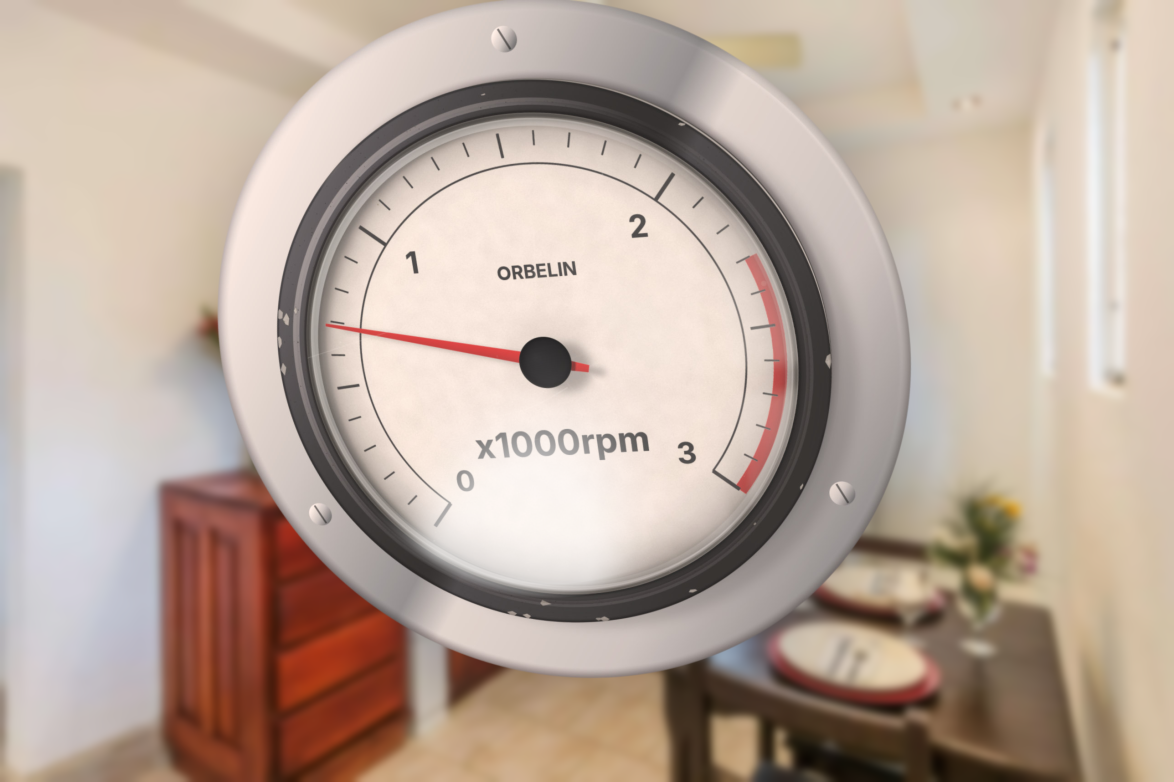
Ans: 700 rpm
